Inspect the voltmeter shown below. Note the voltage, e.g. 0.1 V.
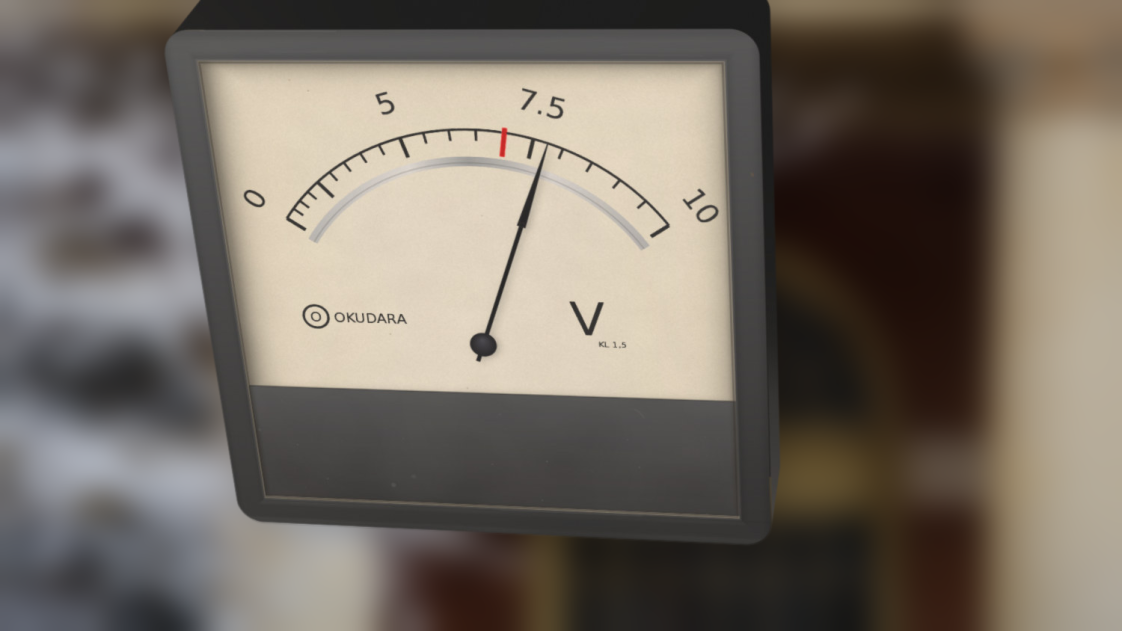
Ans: 7.75 V
